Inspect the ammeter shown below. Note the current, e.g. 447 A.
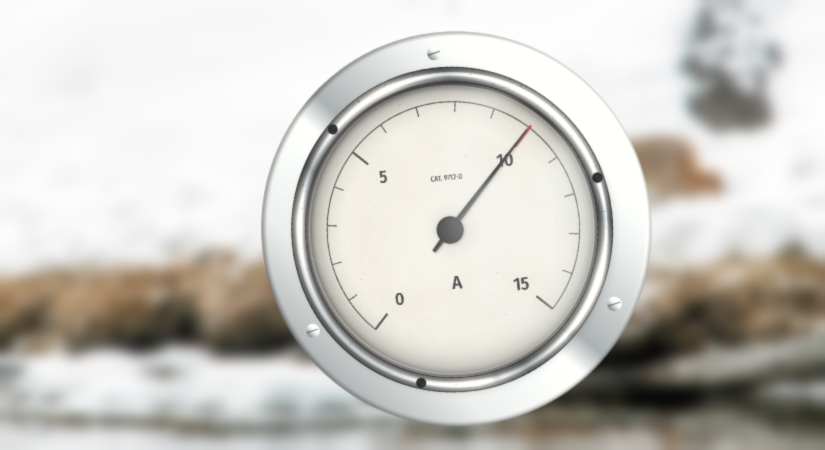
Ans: 10 A
